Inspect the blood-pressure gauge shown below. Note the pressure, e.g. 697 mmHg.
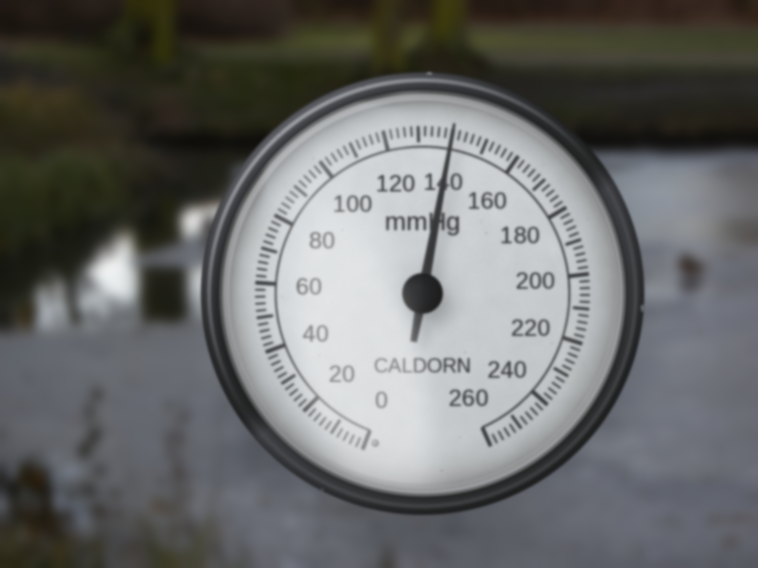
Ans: 140 mmHg
